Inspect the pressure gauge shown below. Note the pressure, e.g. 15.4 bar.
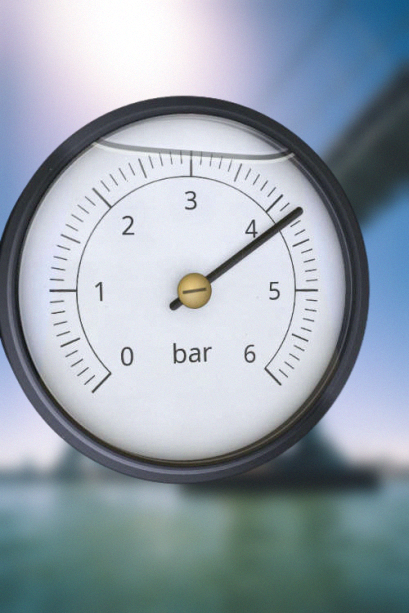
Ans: 4.2 bar
